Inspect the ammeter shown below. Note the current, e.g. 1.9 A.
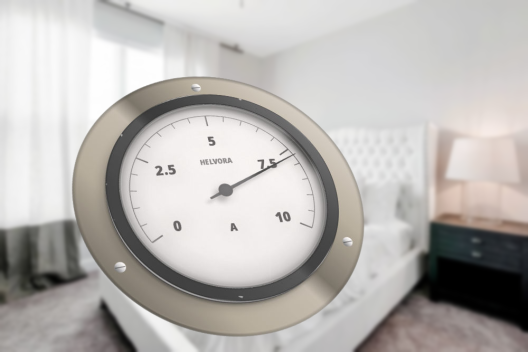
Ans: 7.75 A
